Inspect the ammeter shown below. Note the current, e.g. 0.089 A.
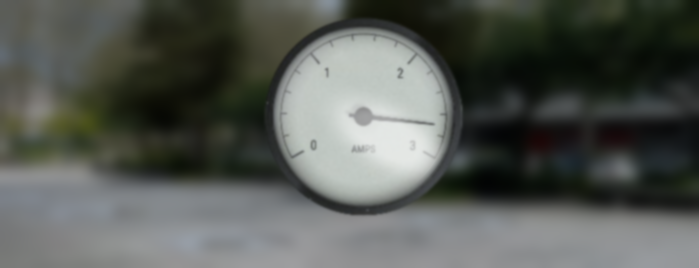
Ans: 2.7 A
